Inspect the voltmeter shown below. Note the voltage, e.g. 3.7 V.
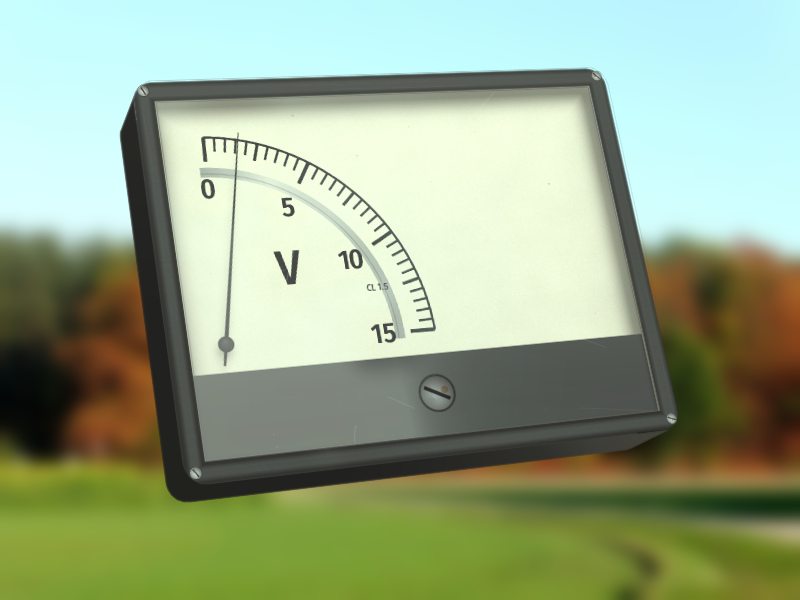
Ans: 1.5 V
